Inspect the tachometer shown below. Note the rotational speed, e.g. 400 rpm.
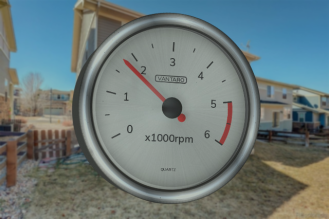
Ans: 1750 rpm
